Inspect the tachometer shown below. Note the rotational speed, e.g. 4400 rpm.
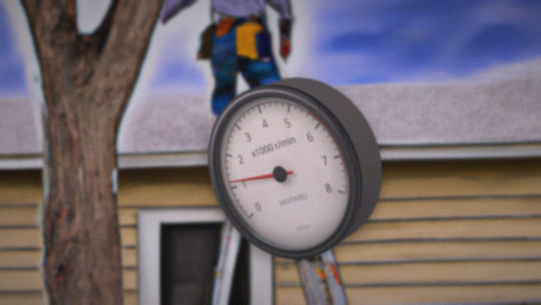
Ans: 1200 rpm
